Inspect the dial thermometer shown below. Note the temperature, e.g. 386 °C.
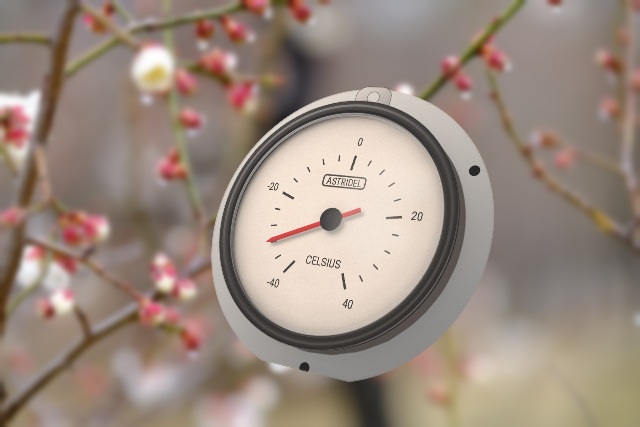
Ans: -32 °C
